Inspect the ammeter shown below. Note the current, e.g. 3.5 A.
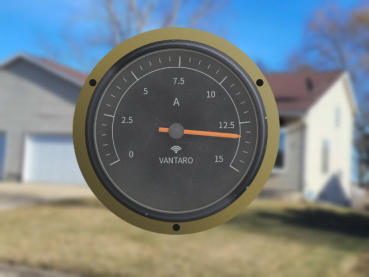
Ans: 13.25 A
